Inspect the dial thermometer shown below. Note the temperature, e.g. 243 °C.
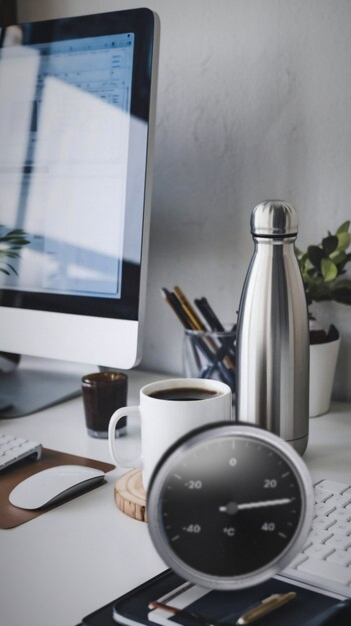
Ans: 28 °C
